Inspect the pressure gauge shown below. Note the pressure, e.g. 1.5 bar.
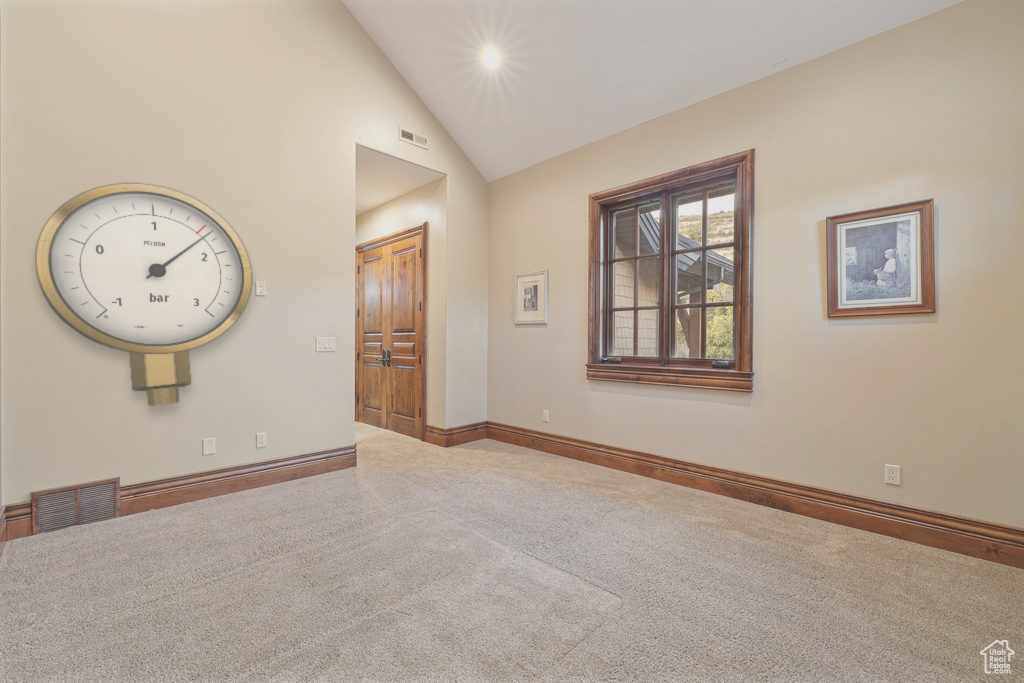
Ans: 1.7 bar
